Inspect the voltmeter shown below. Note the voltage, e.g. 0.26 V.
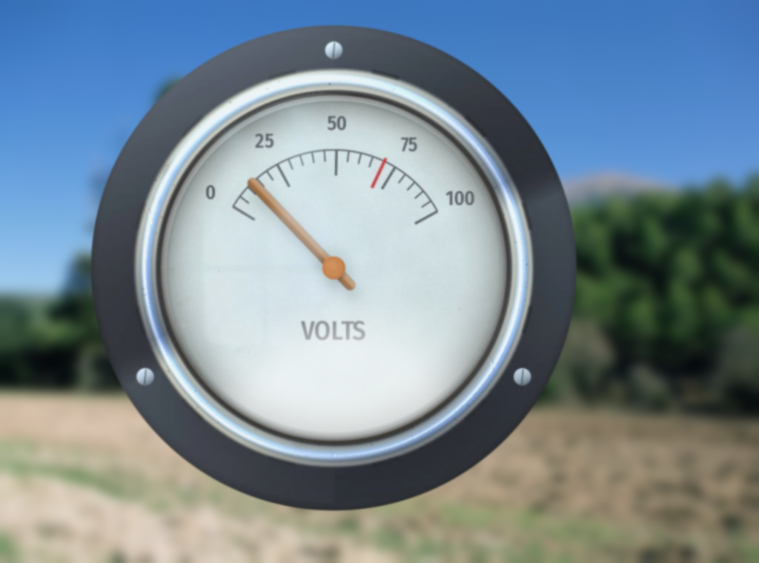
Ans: 12.5 V
